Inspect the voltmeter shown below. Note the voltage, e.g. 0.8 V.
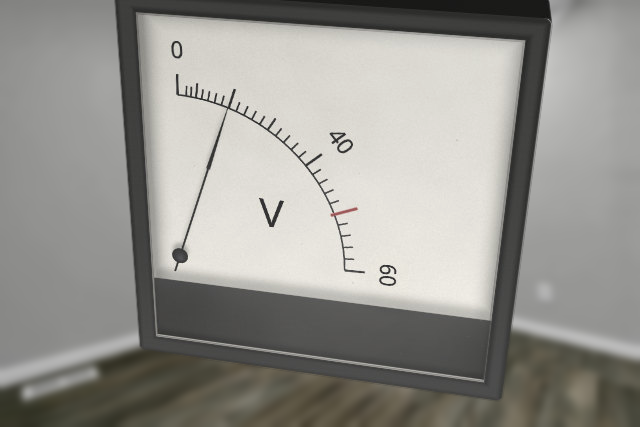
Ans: 20 V
